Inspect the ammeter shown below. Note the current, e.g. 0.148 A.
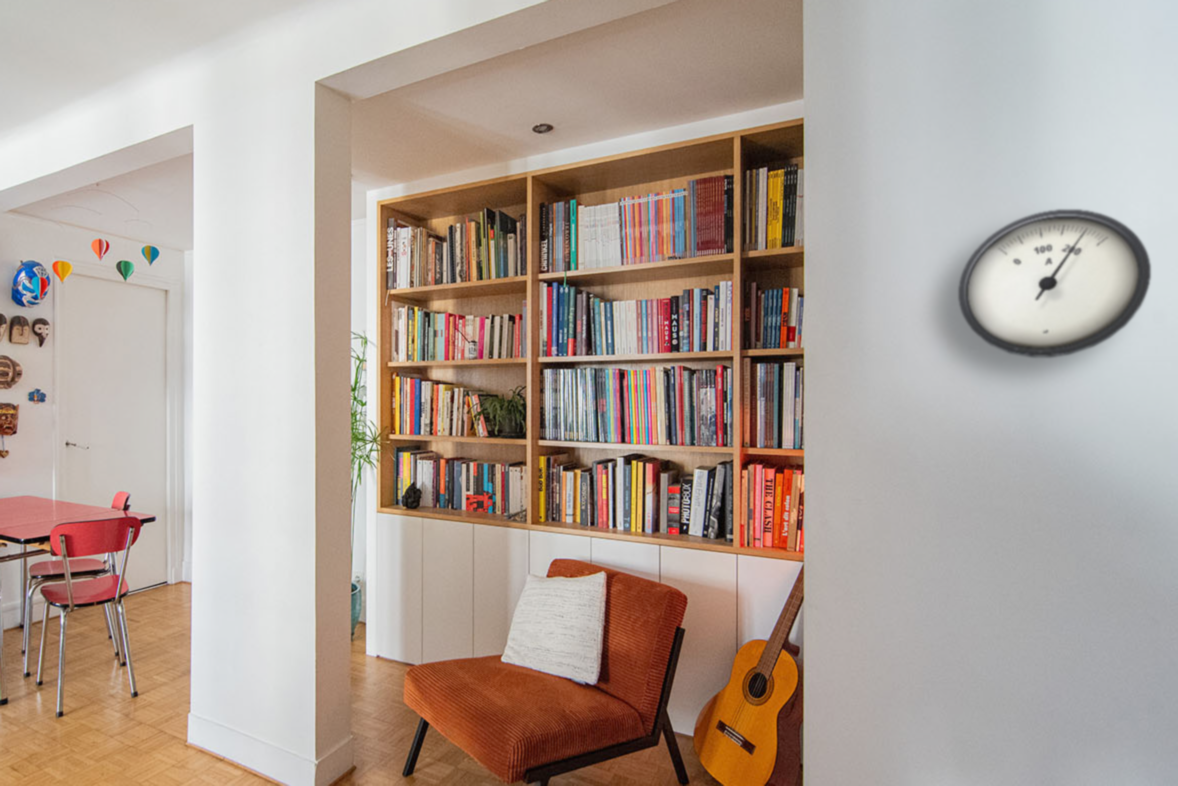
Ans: 200 A
